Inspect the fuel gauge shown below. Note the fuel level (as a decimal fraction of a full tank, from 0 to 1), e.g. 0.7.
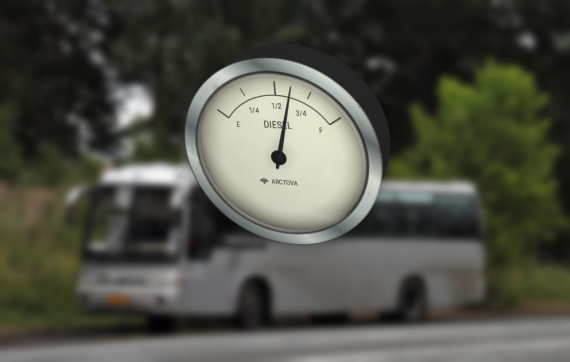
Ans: 0.625
